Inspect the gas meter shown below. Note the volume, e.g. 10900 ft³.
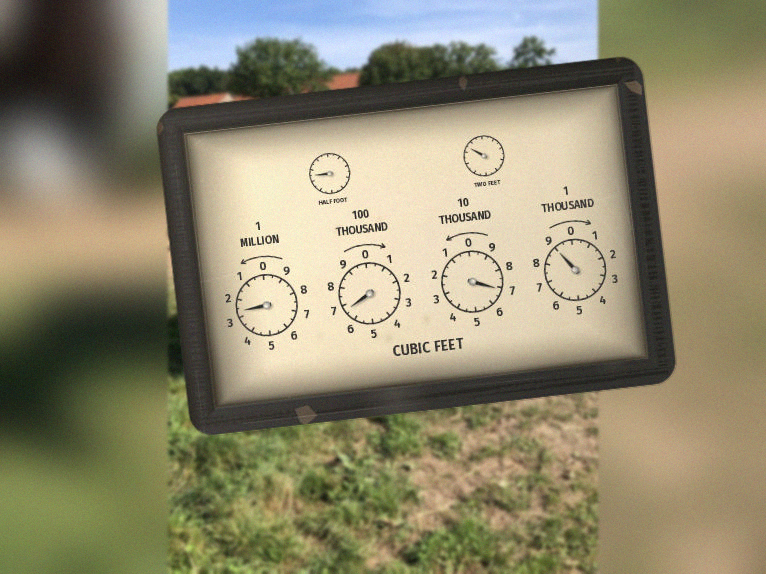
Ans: 266900 ft³
